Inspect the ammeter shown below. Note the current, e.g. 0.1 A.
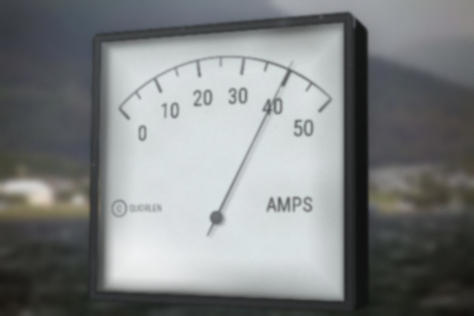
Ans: 40 A
